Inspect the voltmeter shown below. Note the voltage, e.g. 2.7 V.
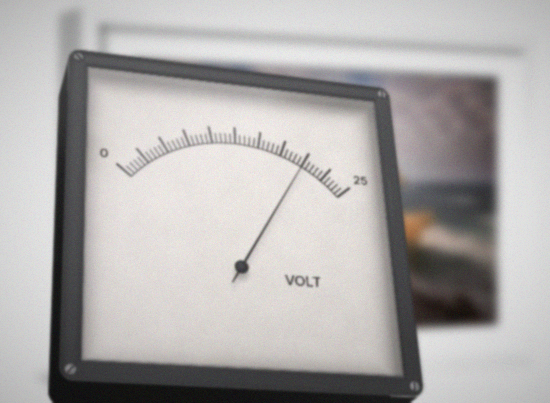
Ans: 20 V
